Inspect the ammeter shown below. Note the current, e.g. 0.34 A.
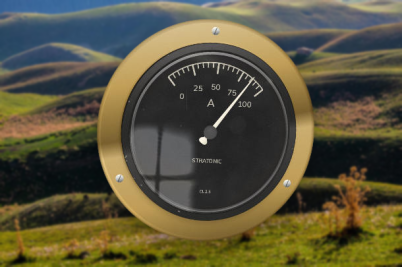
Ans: 85 A
